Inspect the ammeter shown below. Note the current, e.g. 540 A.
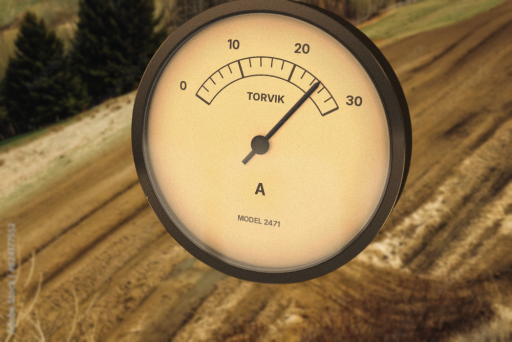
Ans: 25 A
